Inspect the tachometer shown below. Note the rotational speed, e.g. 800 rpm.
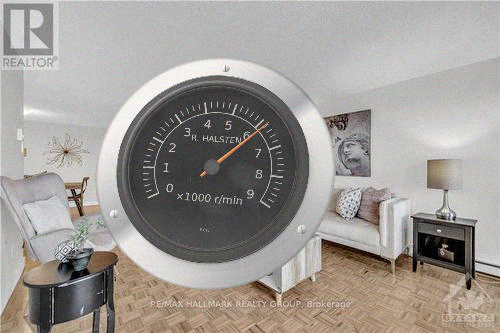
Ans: 6200 rpm
